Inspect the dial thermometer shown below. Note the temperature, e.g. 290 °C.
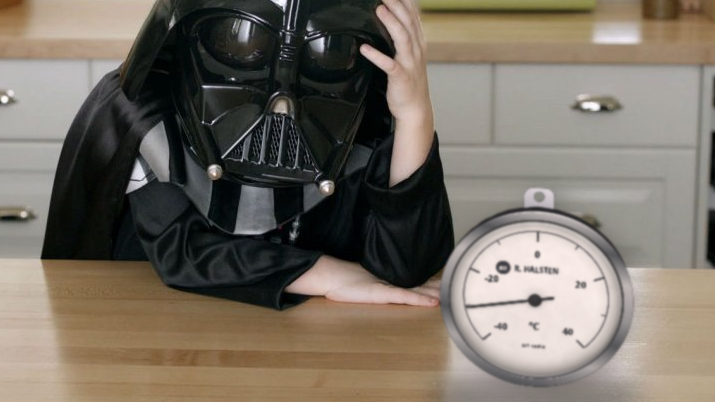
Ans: -30 °C
